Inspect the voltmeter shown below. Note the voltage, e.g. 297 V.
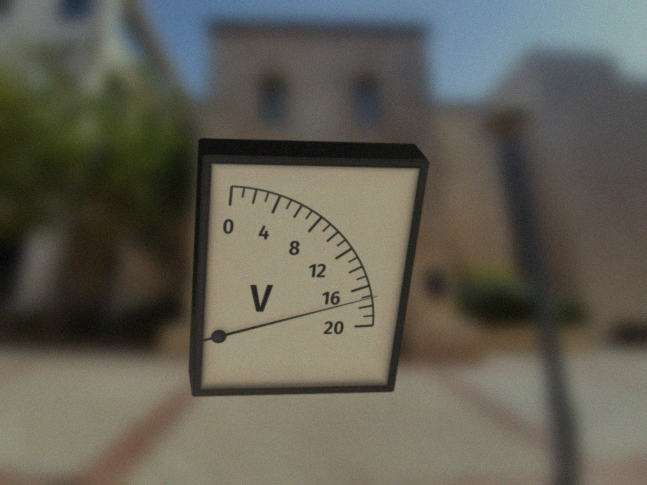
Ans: 17 V
